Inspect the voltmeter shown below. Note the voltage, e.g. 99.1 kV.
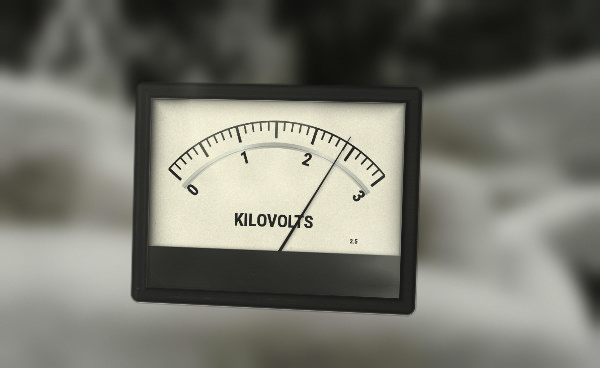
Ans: 2.4 kV
